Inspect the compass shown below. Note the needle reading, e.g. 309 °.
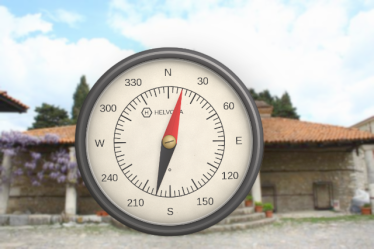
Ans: 15 °
